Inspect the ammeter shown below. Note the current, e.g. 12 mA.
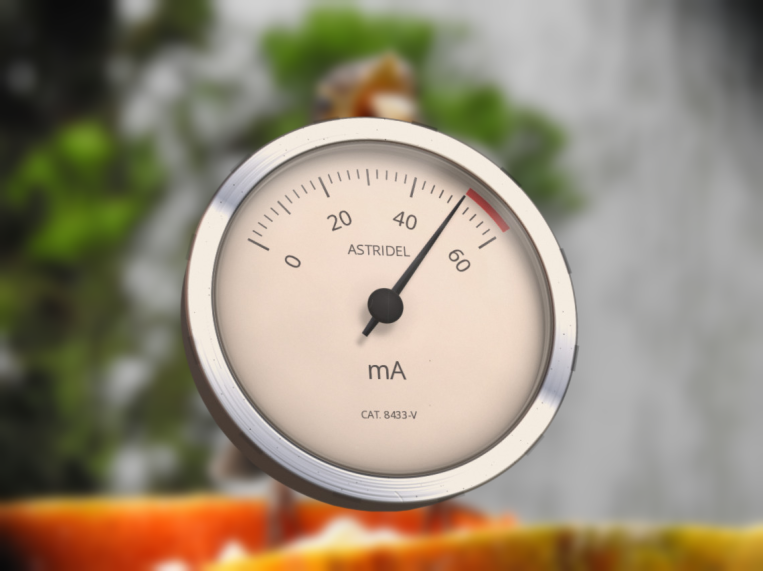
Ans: 50 mA
